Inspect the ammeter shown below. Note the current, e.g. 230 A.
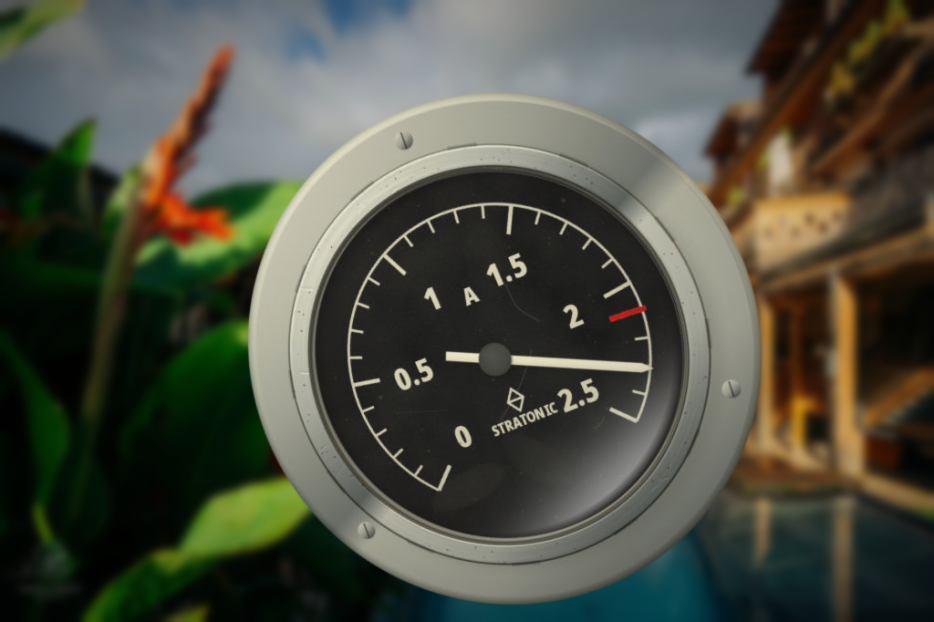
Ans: 2.3 A
